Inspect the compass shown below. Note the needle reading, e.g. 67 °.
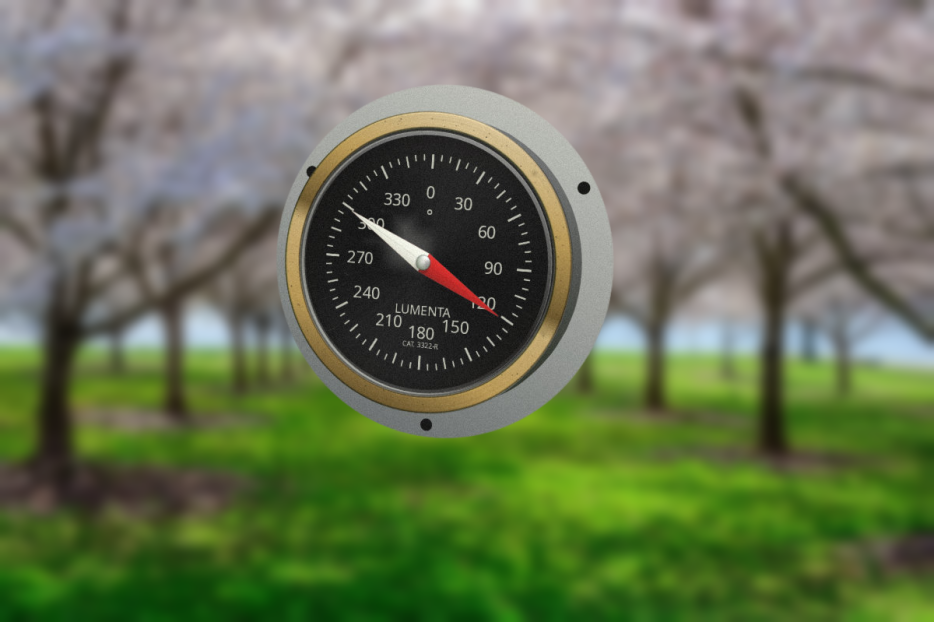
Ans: 120 °
